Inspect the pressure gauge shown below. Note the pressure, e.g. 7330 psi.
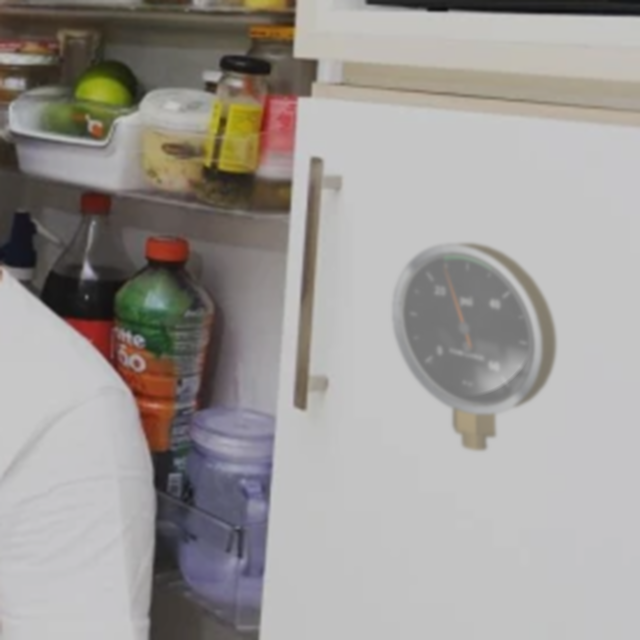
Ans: 25 psi
